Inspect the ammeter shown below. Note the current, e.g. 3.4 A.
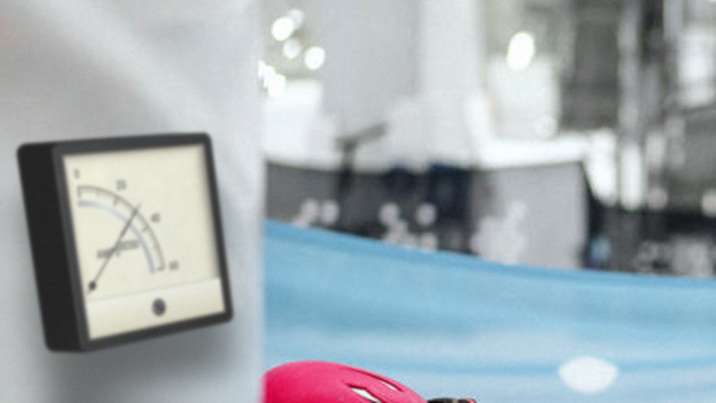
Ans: 30 A
